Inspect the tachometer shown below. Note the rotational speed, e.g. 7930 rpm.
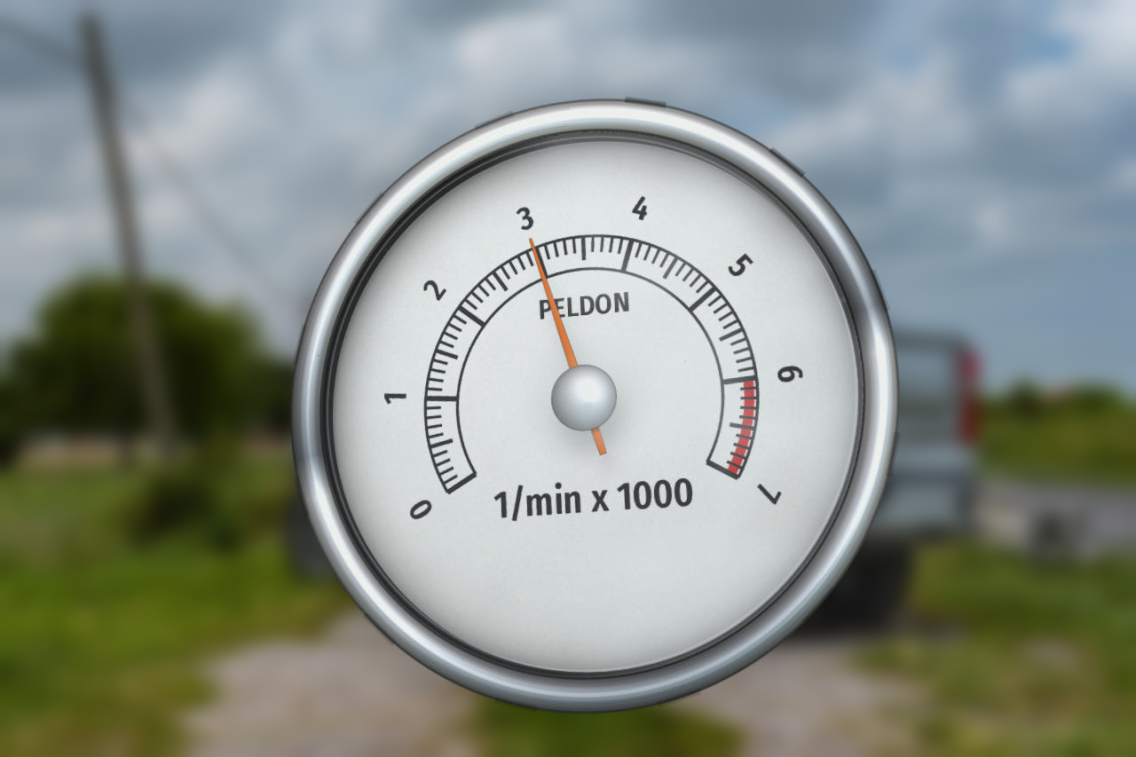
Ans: 3000 rpm
